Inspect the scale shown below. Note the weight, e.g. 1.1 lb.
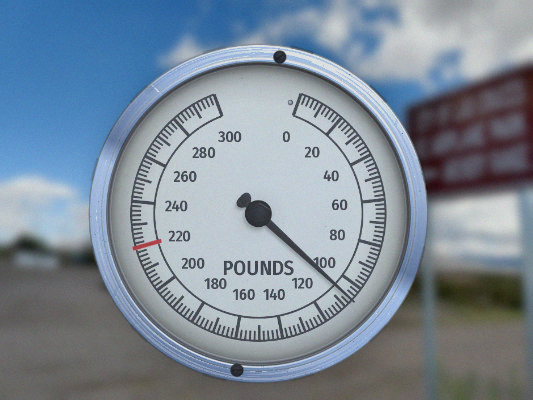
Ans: 106 lb
